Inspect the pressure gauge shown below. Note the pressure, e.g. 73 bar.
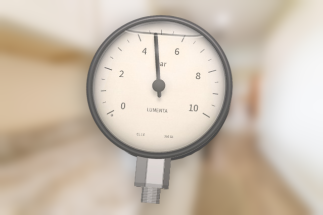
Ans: 4.75 bar
